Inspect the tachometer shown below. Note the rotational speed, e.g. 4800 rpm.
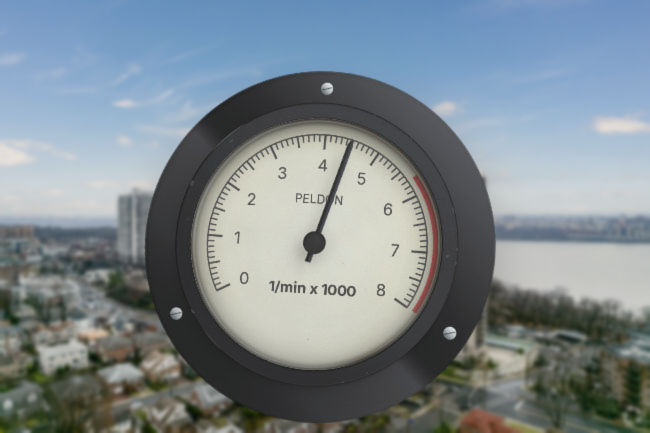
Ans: 4500 rpm
